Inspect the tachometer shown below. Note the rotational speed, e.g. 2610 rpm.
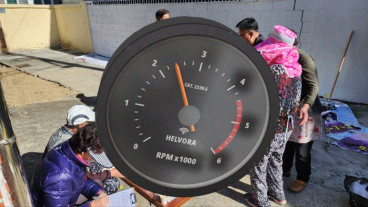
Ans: 2400 rpm
